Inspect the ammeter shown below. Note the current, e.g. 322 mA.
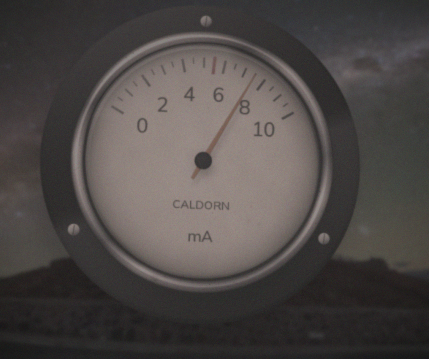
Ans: 7.5 mA
